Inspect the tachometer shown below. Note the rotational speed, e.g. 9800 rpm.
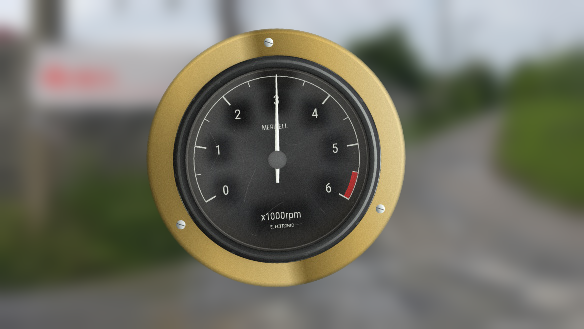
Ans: 3000 rpm
